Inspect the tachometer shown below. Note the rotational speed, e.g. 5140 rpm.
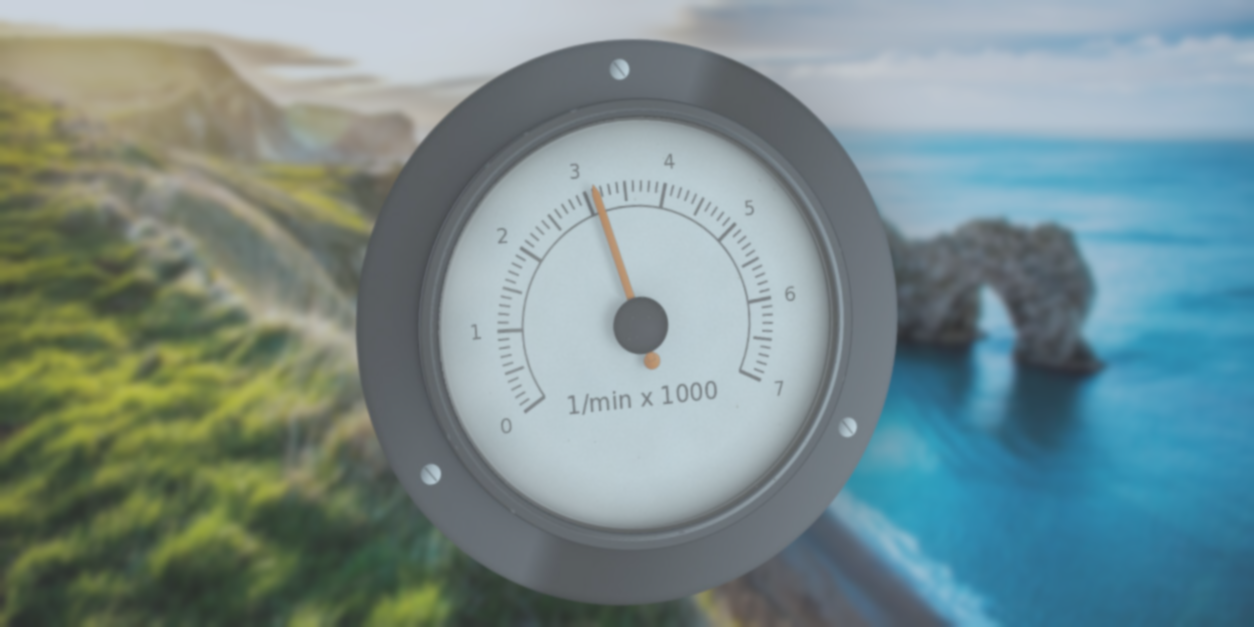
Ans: 3100 rpm
